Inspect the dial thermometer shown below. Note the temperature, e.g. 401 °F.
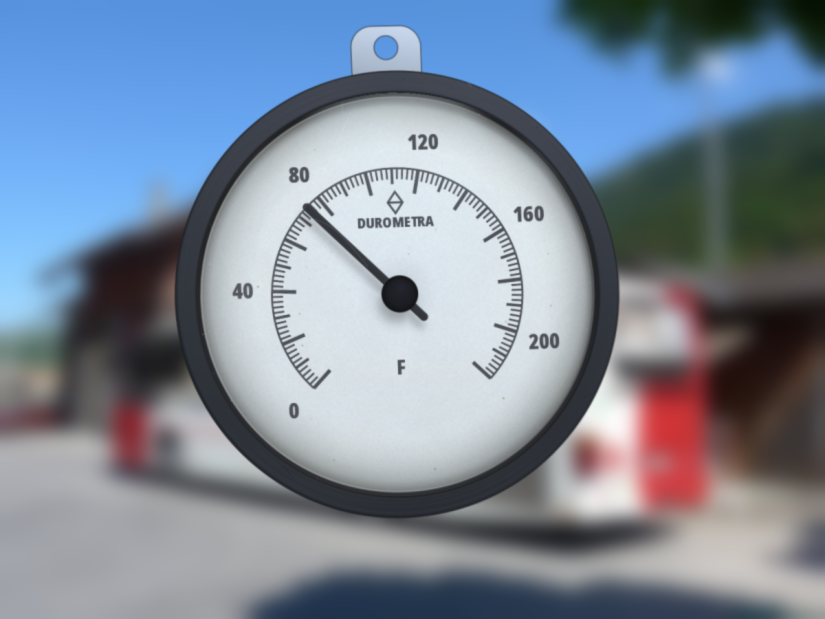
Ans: 74 °F
